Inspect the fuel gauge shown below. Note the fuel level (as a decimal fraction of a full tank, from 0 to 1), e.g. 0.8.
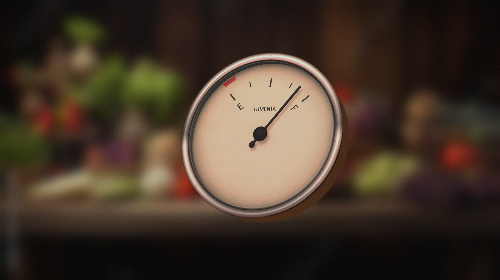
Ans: 0.875
